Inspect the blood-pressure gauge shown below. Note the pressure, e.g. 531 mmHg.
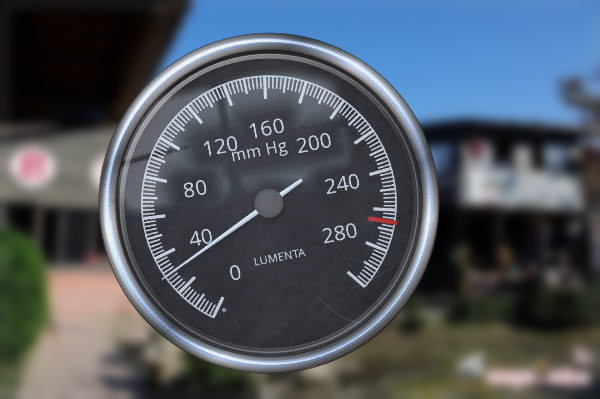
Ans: 30 mmHg
